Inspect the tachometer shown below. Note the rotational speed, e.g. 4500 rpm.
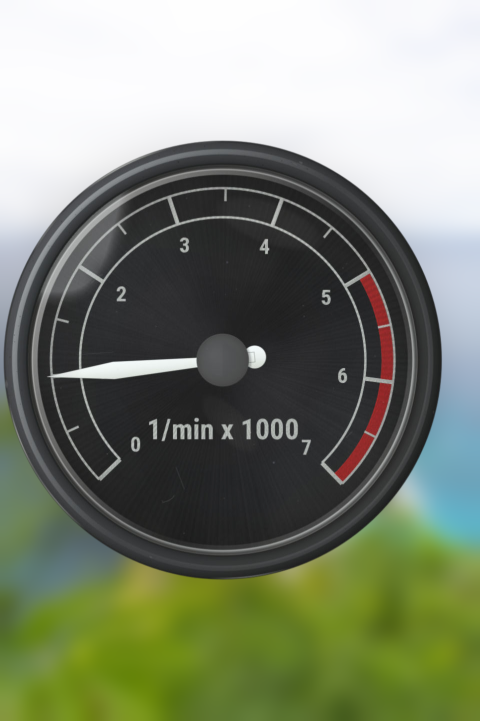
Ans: 1000 rpm
